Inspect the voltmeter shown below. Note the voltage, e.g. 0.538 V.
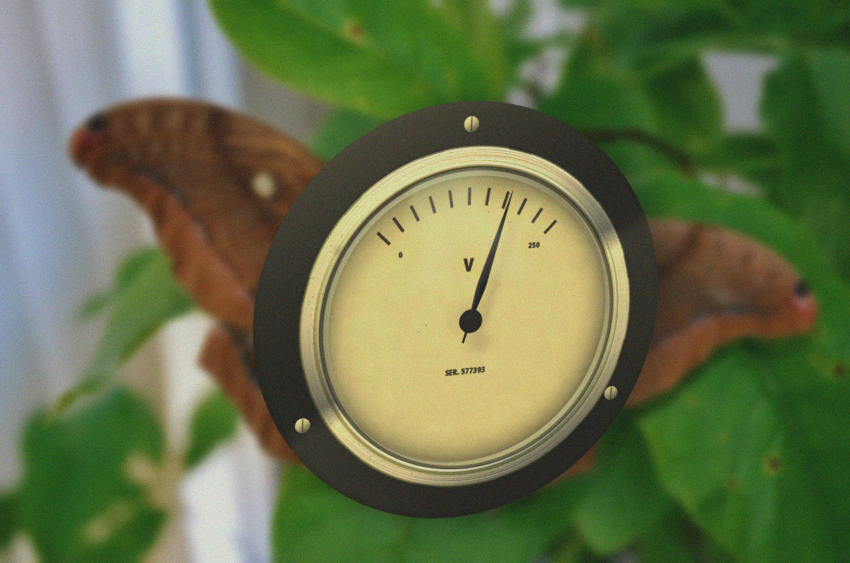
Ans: 175 V
